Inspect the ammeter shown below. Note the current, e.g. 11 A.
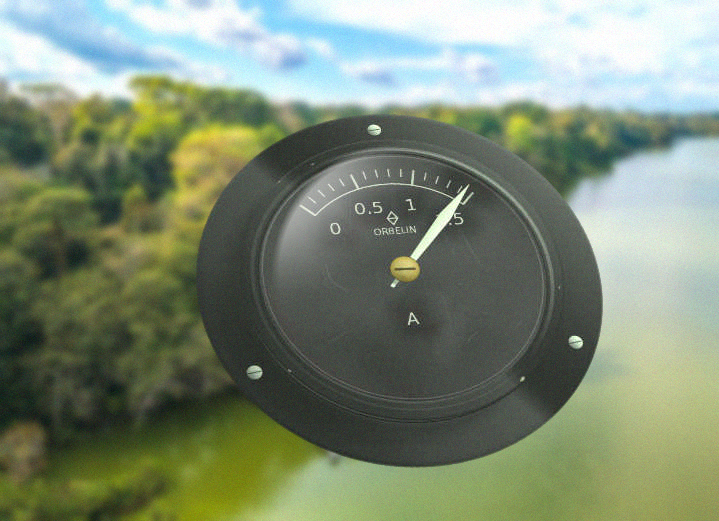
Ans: 1.45 A
